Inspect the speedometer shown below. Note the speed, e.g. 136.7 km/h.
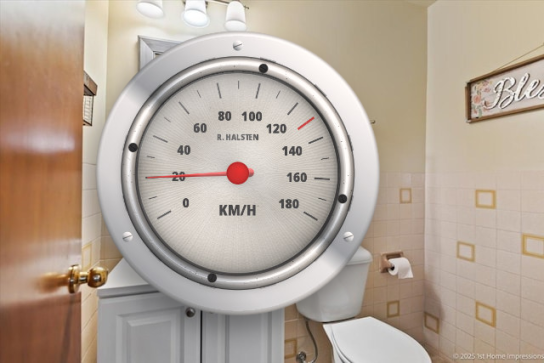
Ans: 20 km/h
